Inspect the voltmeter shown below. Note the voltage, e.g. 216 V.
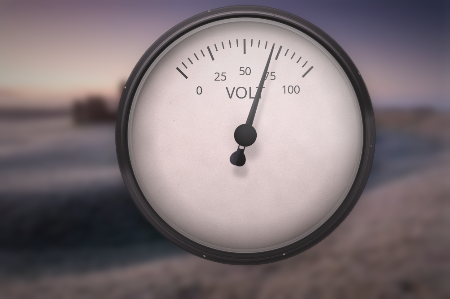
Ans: 70 V
